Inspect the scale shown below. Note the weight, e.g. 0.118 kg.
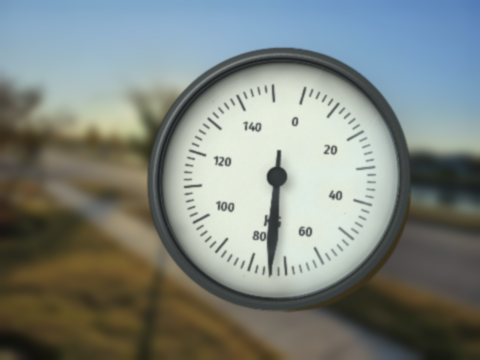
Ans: 74 kg
